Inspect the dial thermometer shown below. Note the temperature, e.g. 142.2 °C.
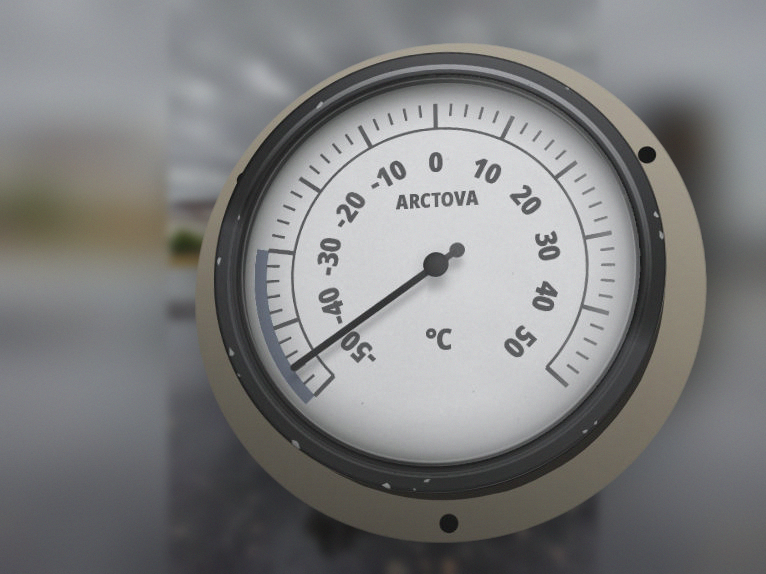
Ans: -46 °C
